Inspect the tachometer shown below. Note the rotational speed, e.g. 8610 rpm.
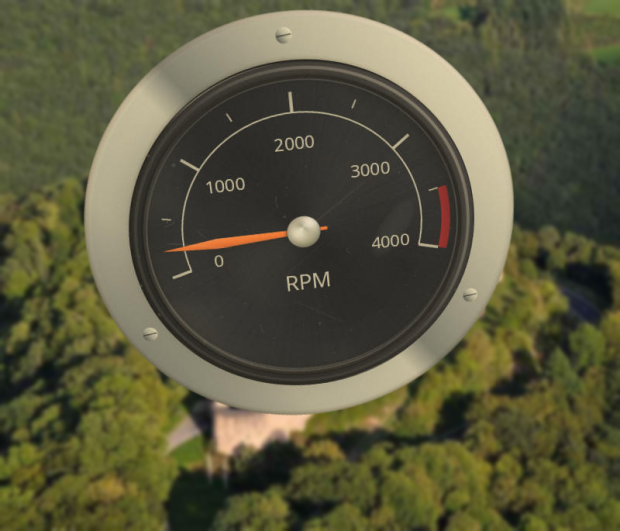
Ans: 250 rpm
